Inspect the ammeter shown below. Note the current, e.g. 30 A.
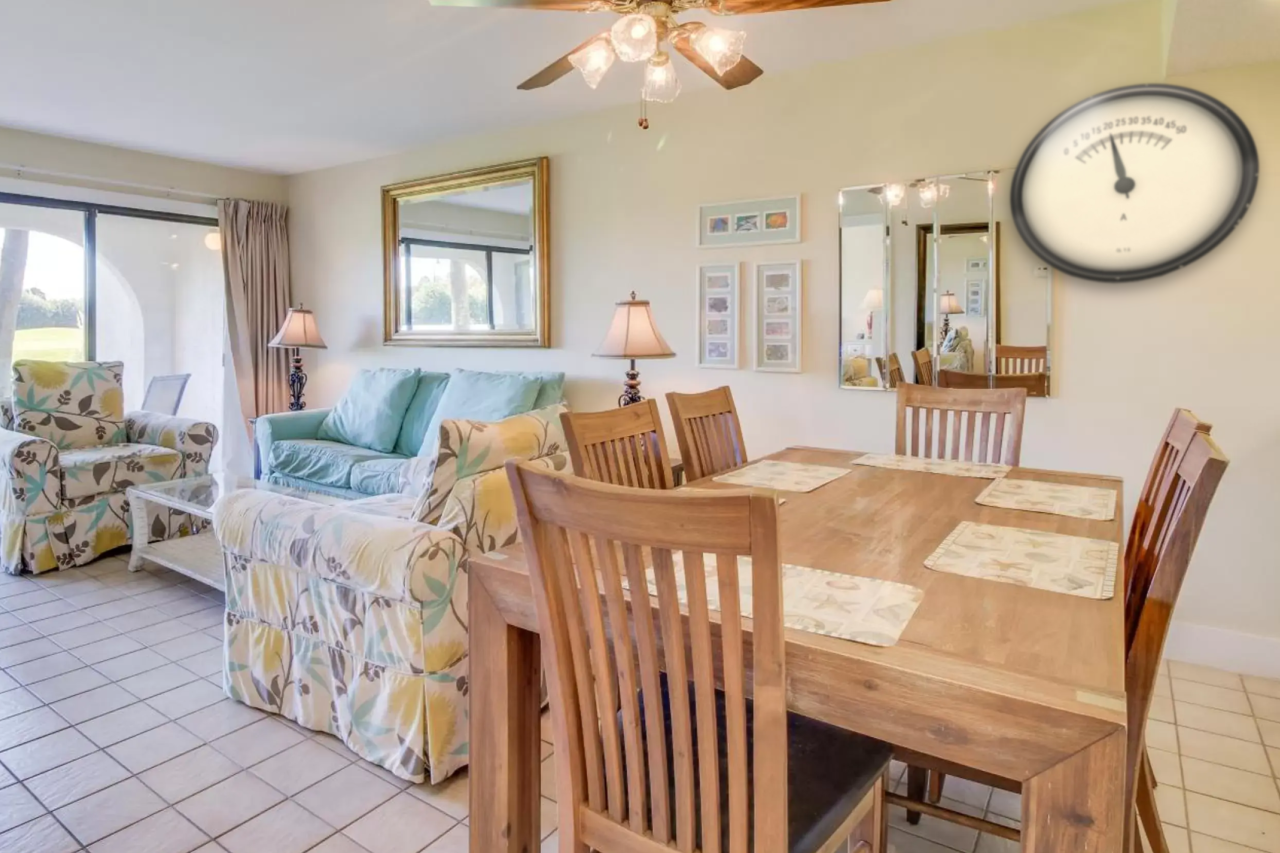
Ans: 20 A
